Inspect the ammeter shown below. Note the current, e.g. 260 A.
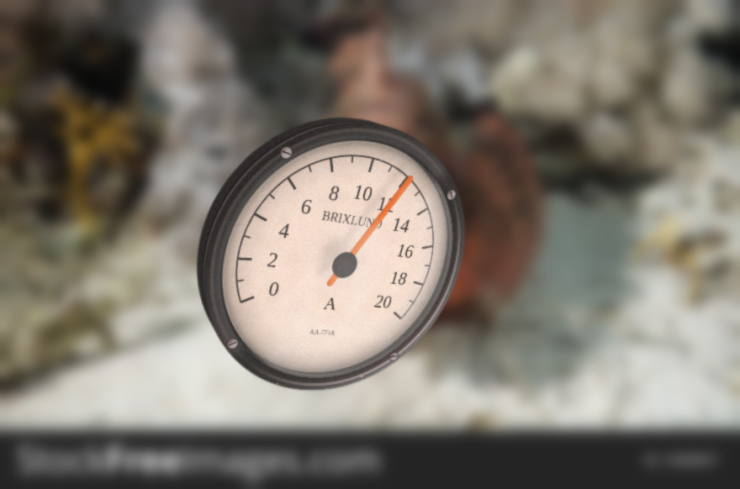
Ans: 12 A
